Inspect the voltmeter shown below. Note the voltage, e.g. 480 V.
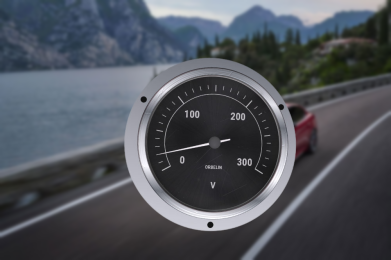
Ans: 20 V
